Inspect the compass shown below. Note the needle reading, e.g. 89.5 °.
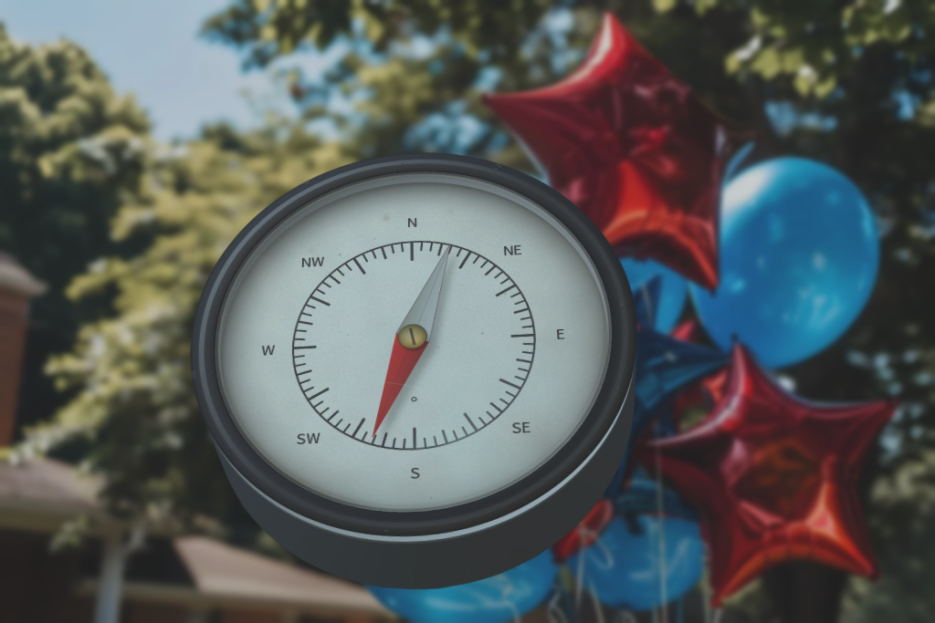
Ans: 200 °
